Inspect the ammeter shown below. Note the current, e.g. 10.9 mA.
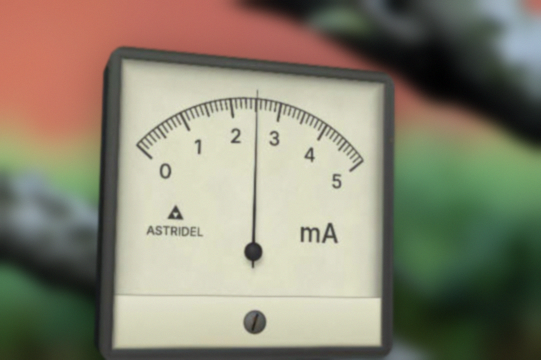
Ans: 2.5 mA
